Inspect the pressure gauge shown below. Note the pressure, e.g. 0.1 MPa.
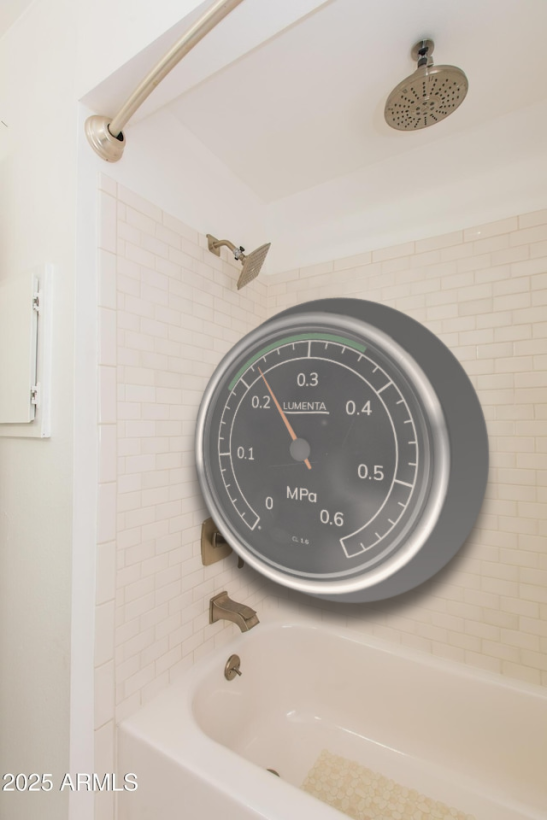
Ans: 0.23 MPa
